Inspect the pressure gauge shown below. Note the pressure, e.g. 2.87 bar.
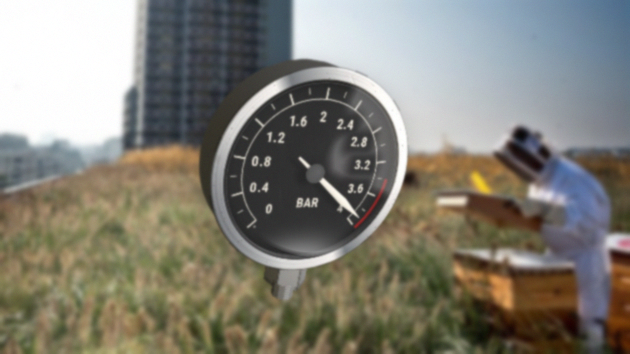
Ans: 3.9 bar
